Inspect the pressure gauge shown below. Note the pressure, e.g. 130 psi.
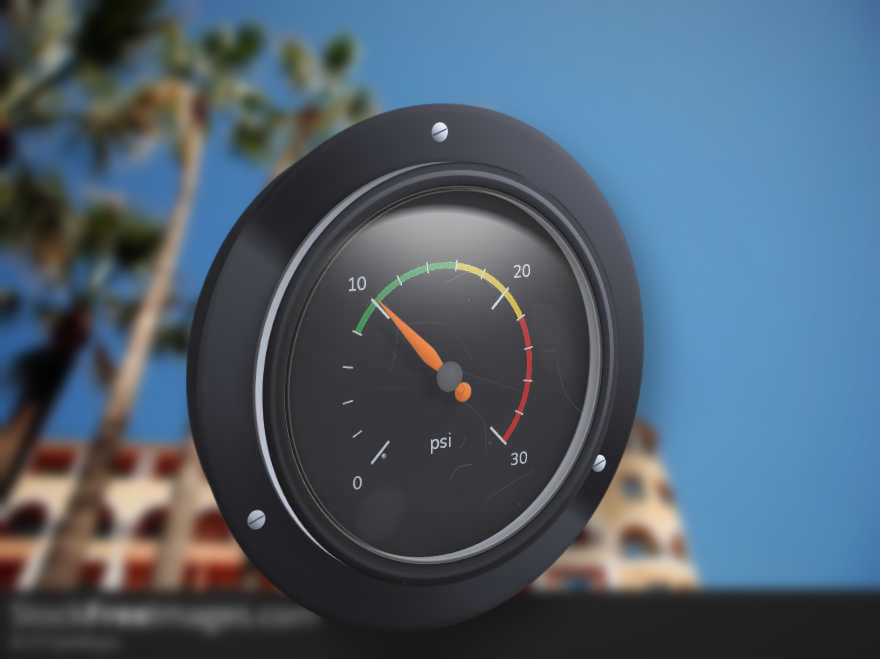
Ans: 10 psi
